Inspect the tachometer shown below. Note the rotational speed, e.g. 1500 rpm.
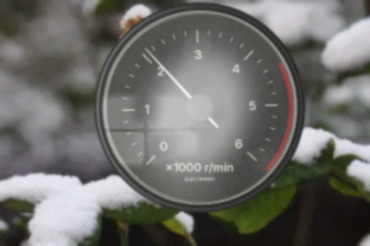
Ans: 2100 rpm
